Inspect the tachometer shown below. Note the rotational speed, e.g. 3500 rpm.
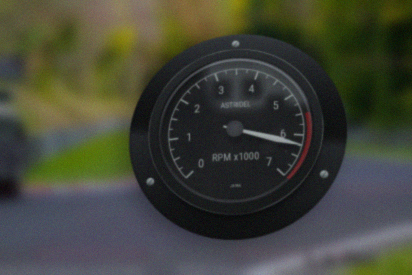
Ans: 6250 rpm
